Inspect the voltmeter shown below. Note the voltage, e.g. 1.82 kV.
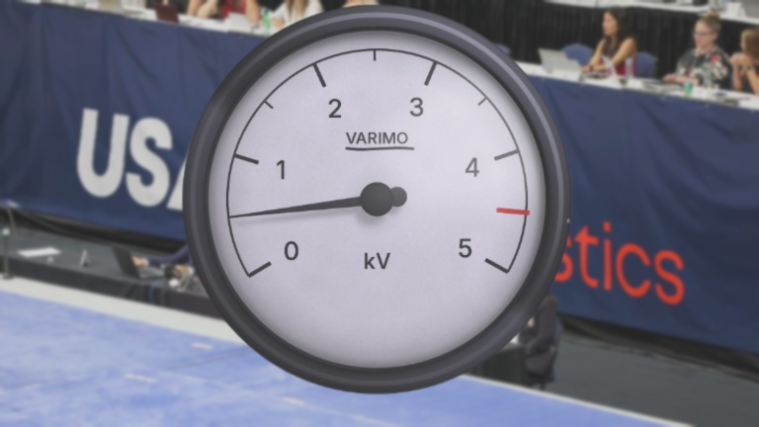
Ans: 0.5 kV
